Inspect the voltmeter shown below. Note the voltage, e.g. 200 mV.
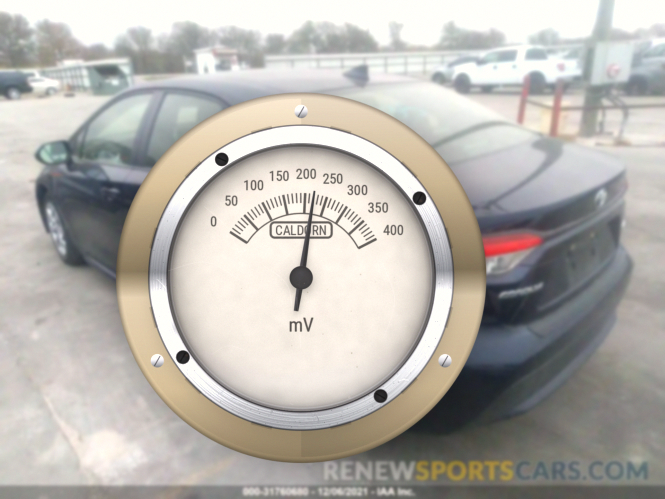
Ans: 220 mV
